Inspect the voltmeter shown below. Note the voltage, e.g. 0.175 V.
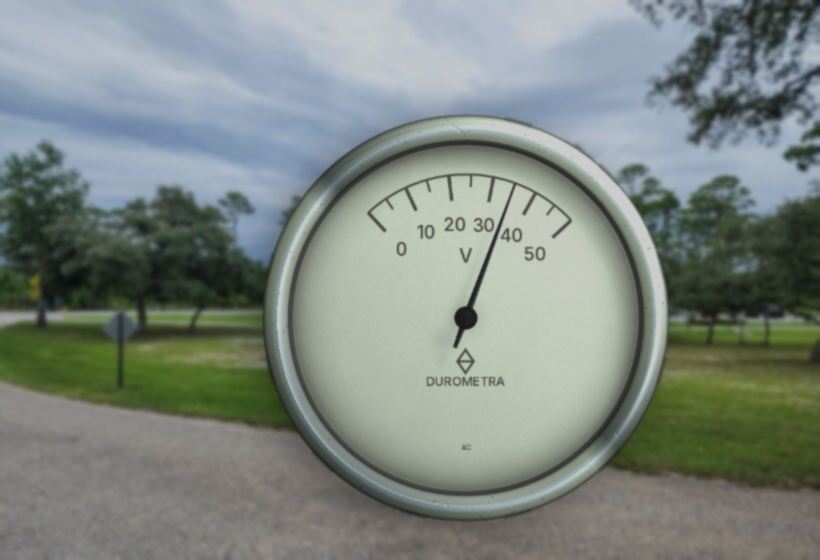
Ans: 35 V
